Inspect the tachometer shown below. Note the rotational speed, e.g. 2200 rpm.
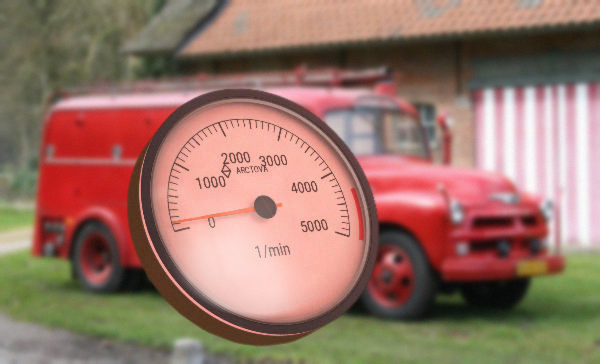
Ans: 100 rpm
